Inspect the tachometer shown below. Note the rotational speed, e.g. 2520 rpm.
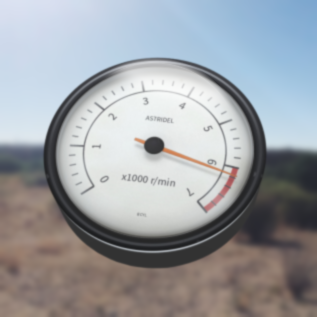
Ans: 6200 rpm
